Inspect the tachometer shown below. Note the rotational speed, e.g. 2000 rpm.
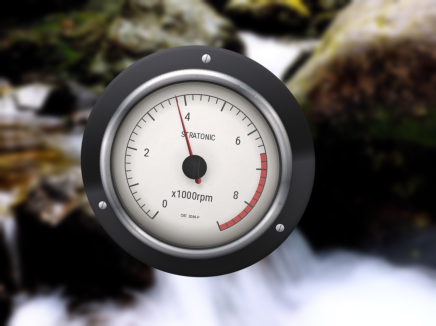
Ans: 3800 rpm
